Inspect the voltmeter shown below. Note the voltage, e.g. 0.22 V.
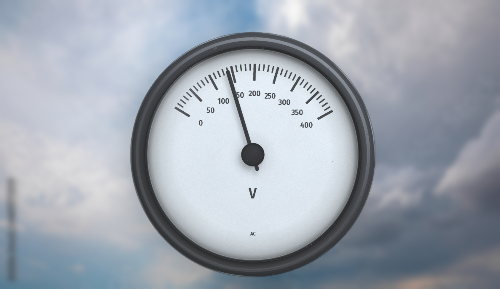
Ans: 140 V
